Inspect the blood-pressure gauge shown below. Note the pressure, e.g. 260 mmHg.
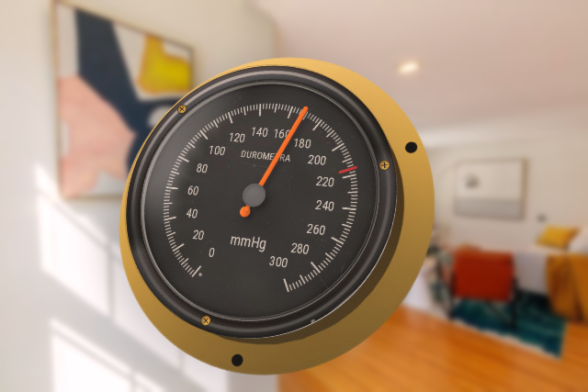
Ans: 170 mmHg
